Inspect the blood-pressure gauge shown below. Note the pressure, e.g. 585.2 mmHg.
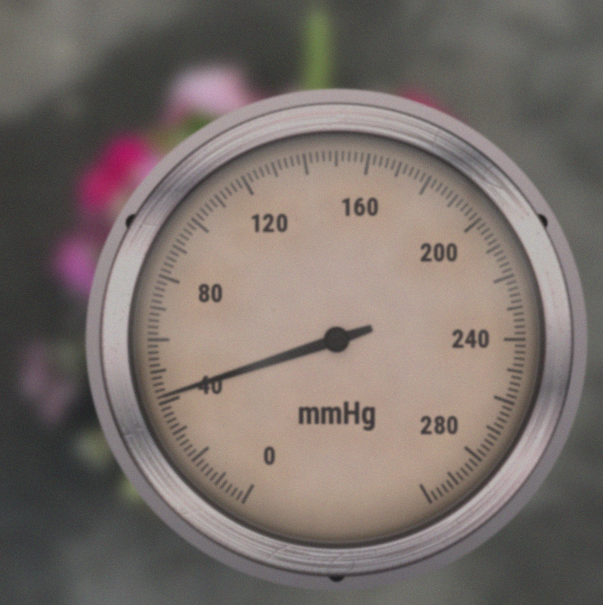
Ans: 42 mmHg
